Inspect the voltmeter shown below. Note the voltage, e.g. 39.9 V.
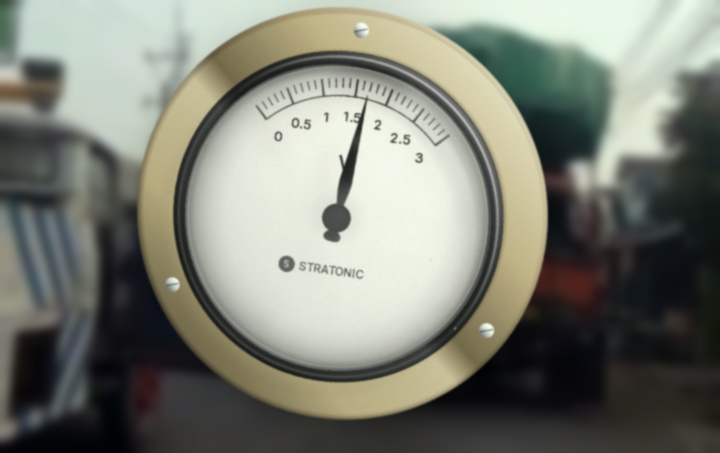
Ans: 1.7 V
